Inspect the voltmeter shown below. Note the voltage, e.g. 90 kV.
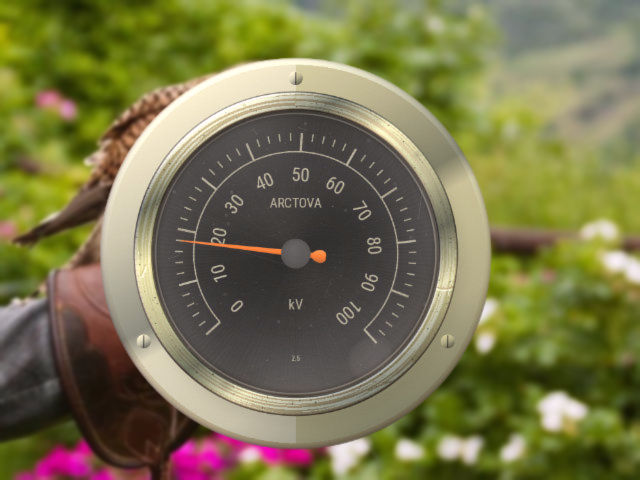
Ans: 18 kV
